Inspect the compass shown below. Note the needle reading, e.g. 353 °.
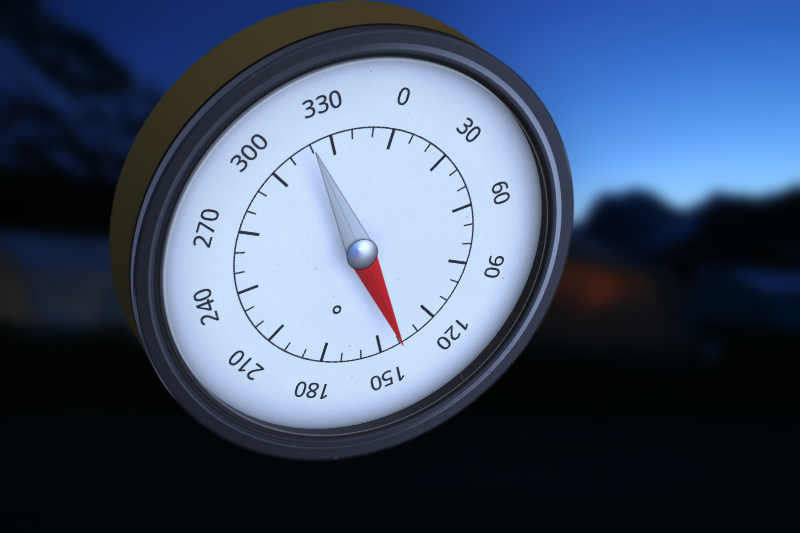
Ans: 140 °
